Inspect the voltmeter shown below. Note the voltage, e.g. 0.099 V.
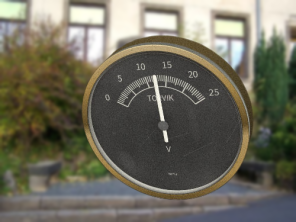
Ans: 12.5 V
